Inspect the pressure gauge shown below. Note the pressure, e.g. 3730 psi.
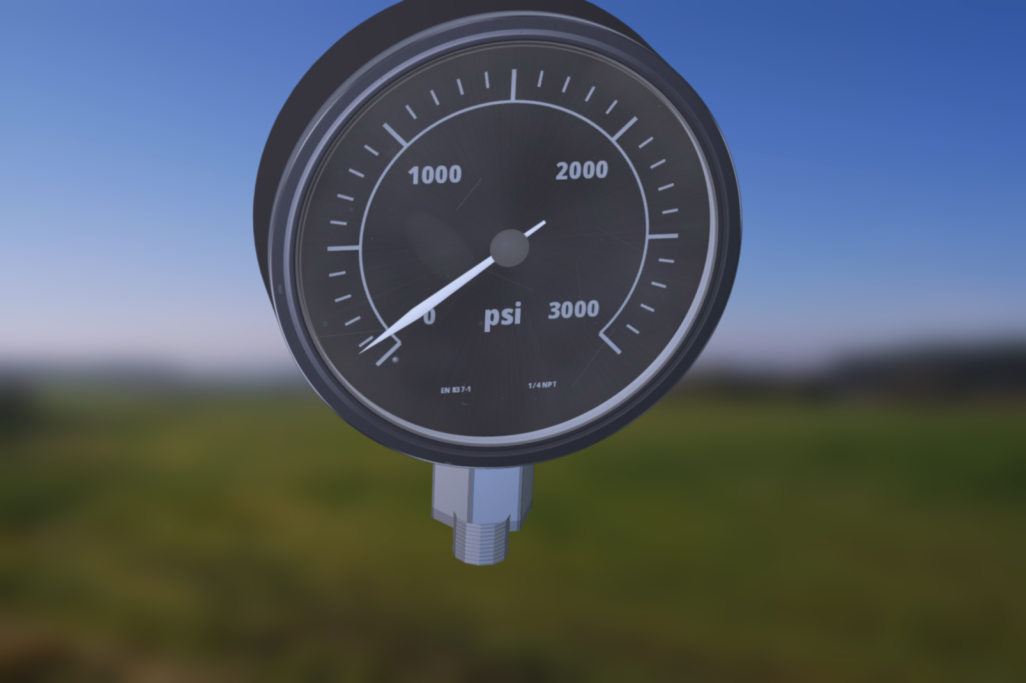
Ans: 100 psi
